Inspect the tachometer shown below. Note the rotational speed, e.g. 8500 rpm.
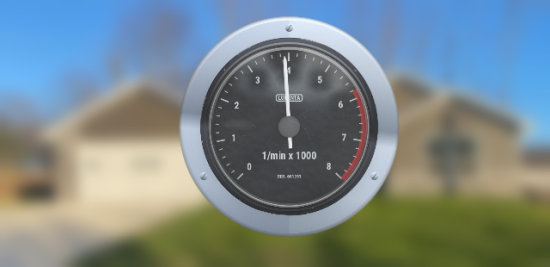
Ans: 3900 rpm
